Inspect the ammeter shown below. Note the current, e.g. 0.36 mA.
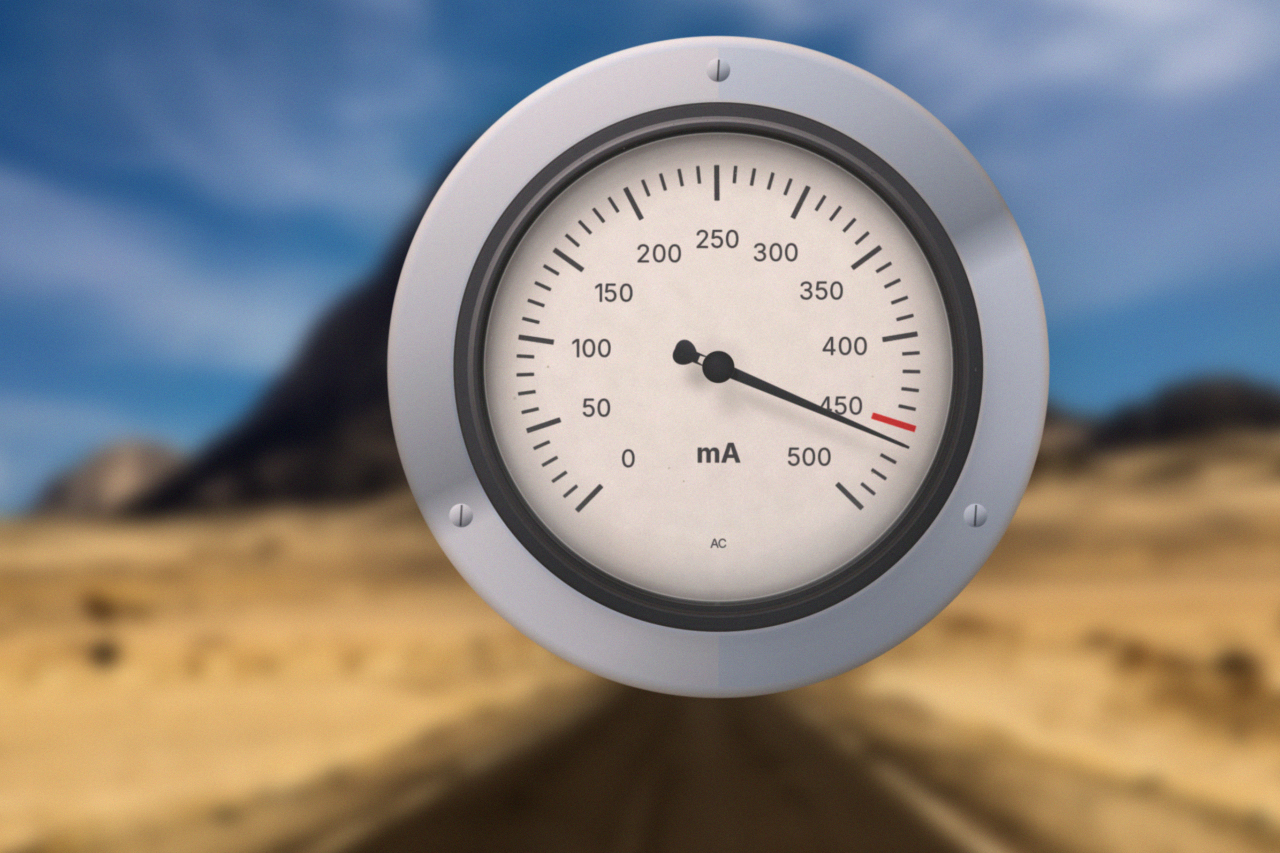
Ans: 460 mA
